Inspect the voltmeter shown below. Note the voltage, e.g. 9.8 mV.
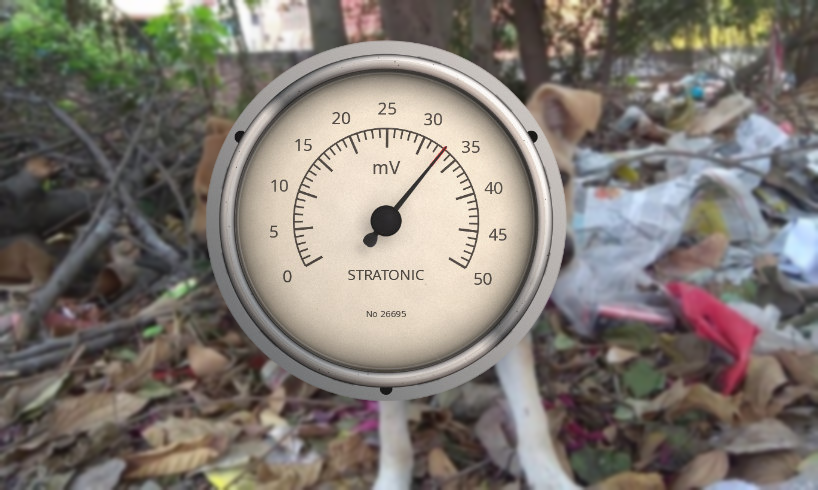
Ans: 33 mV
